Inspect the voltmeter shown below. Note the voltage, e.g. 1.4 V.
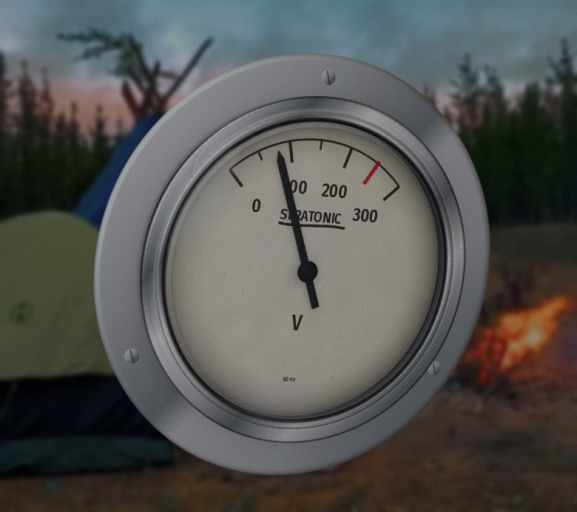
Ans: 75 V
